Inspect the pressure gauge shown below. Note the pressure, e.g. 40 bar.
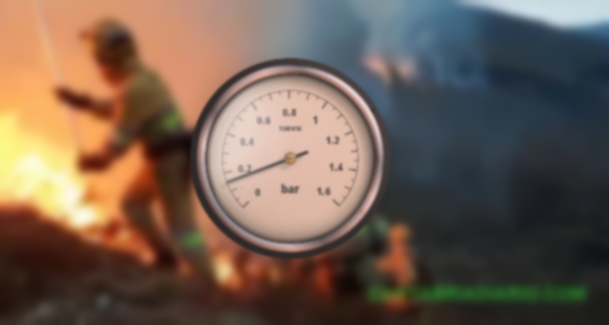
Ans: 0.15 bar
